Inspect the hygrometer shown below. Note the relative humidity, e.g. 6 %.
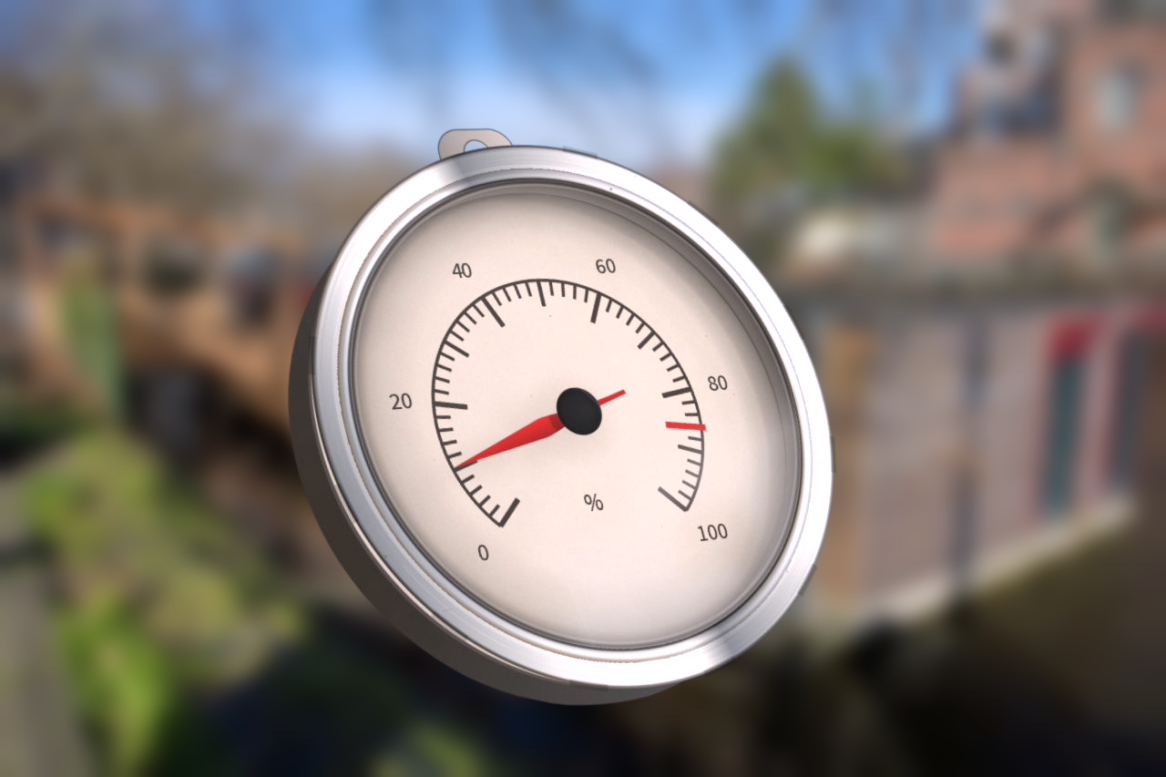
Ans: 10 %
